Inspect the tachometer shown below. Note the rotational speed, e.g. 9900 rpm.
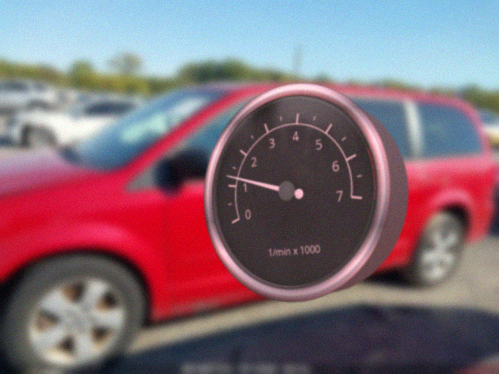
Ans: 1250 rpm
